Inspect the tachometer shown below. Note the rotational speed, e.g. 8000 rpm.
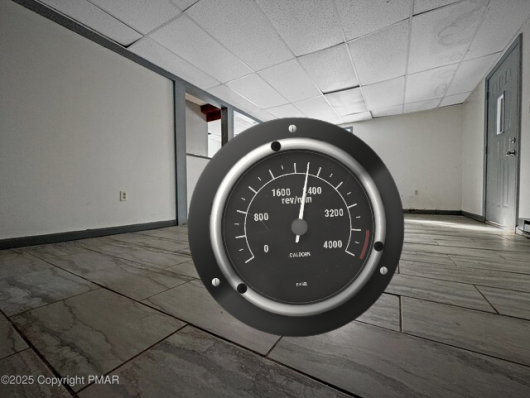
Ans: 2200 rpm
